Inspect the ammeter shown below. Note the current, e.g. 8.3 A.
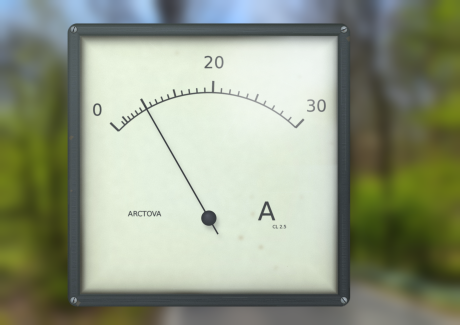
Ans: 10 A
